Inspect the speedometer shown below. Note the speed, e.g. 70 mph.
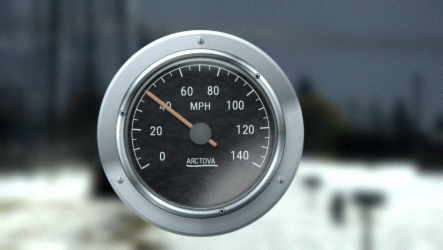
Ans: 40 mph
